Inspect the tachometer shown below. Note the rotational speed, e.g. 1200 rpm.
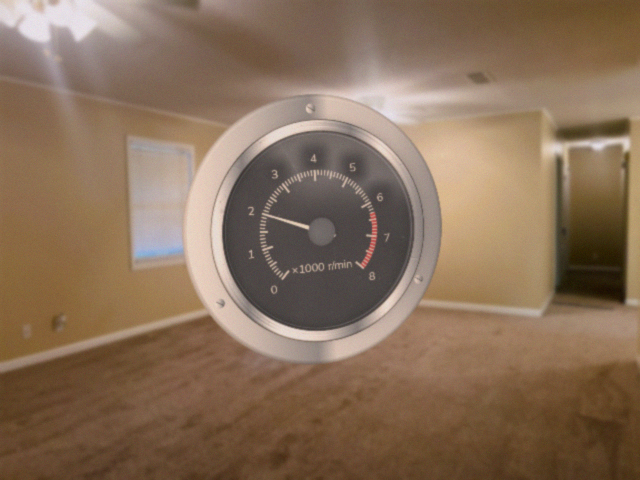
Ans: 2000 rpm
